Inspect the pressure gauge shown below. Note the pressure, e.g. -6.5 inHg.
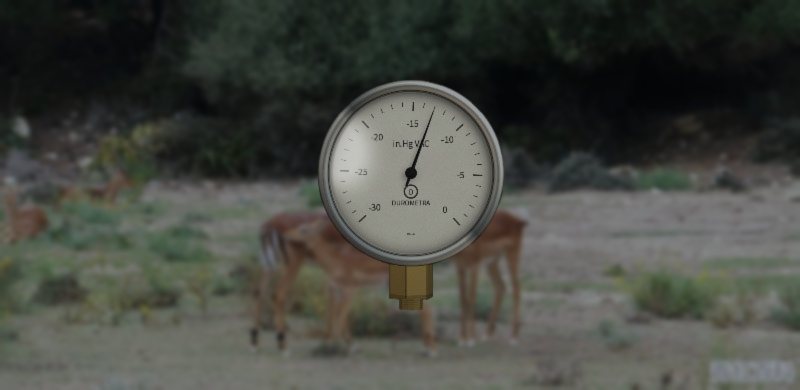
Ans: -13 inHg
